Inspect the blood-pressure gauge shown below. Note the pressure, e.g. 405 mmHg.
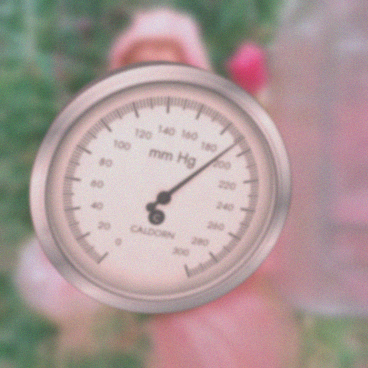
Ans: 190 mmHg
